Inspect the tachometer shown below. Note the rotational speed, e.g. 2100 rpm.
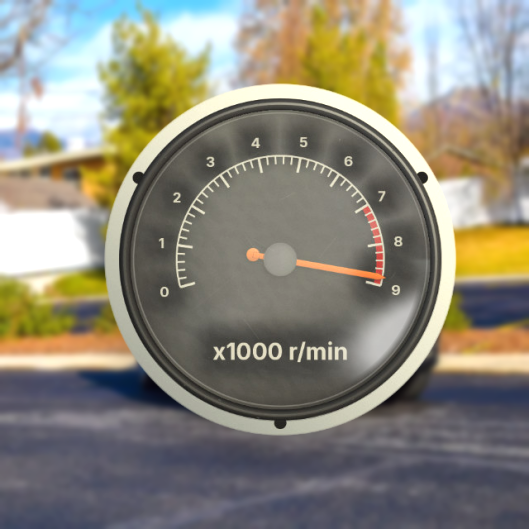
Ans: 8800 rpm
